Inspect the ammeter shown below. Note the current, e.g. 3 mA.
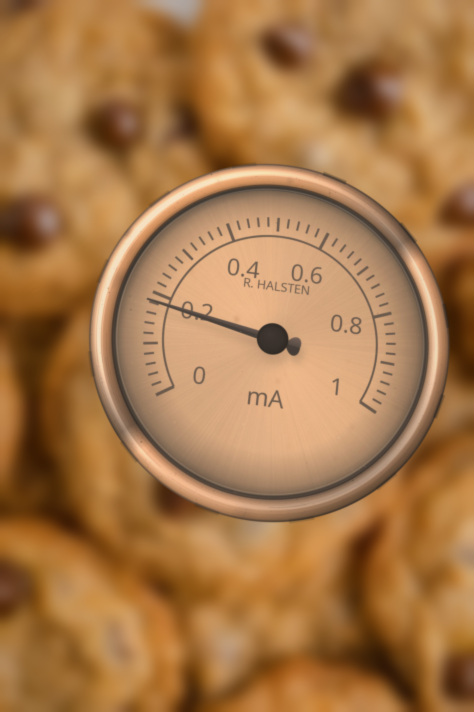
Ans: 0.18 mA
